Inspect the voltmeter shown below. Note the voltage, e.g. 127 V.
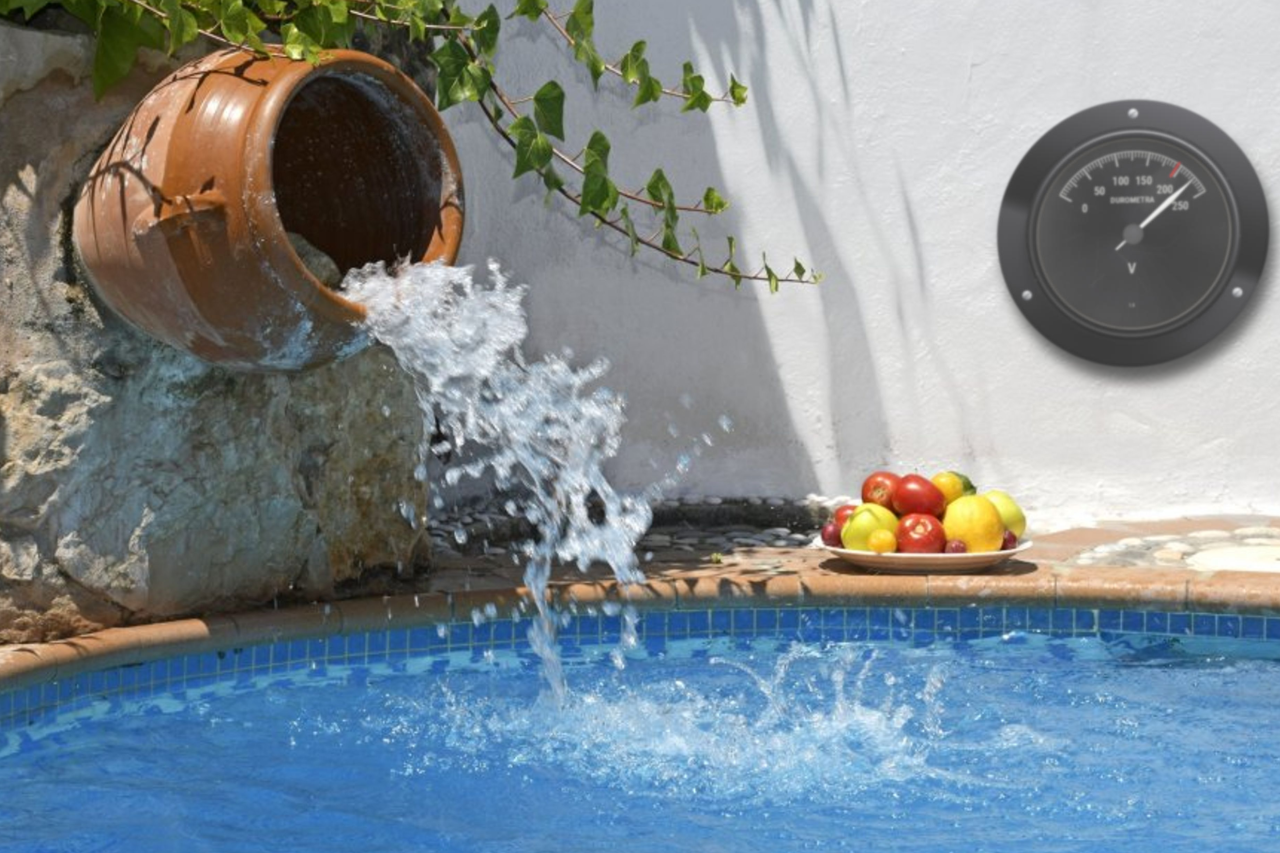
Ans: 225 V
